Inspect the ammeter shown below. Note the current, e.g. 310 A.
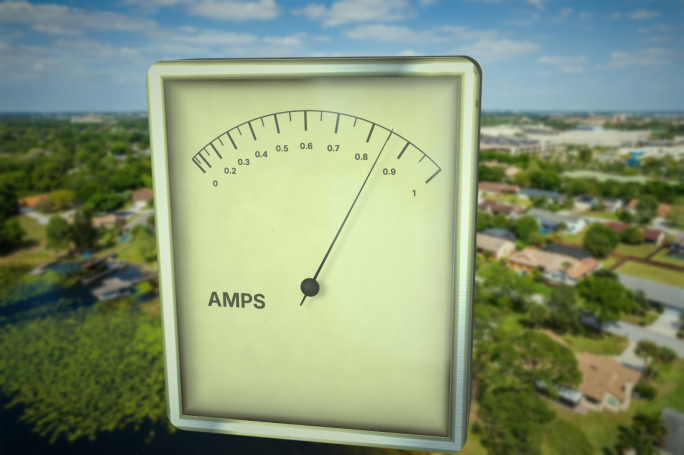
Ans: 0.85 A
